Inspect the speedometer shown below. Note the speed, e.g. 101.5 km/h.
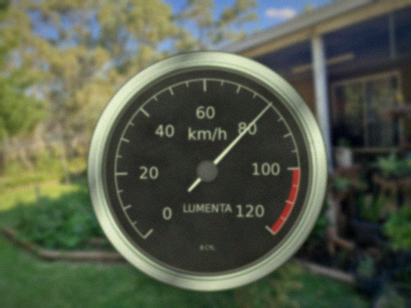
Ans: 80 km/h
